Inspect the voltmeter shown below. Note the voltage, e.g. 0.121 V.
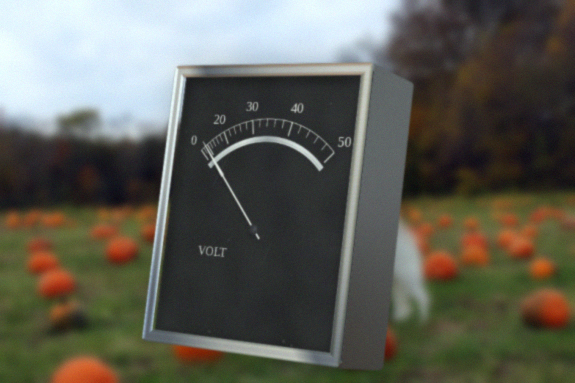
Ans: 10 V
